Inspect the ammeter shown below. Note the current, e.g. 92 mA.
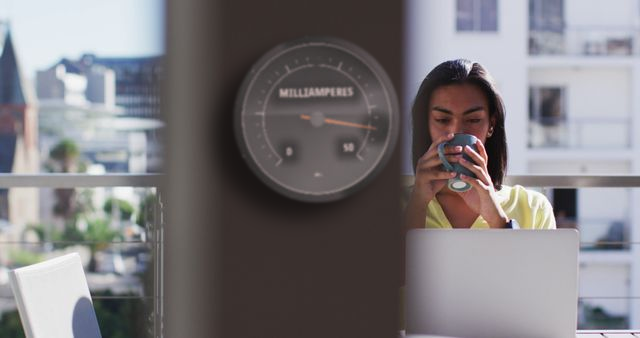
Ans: 44 mA
